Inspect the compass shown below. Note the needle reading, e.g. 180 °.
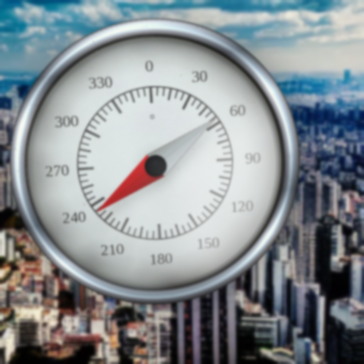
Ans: 235 °
